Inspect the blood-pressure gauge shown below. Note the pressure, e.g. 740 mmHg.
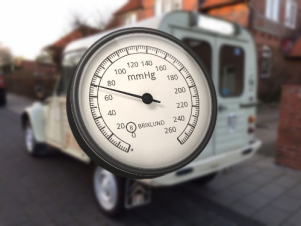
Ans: 70 mmHg
